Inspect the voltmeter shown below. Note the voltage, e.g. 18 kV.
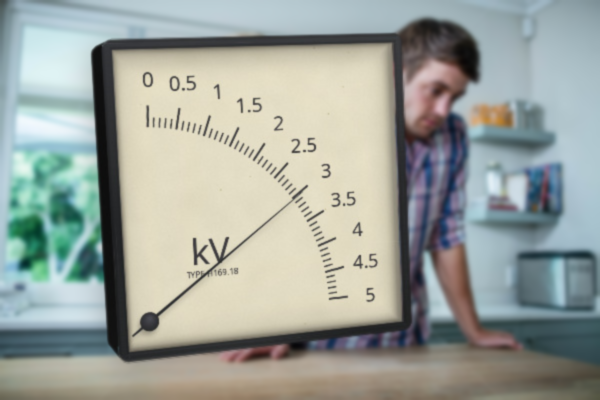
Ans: 3 kV
